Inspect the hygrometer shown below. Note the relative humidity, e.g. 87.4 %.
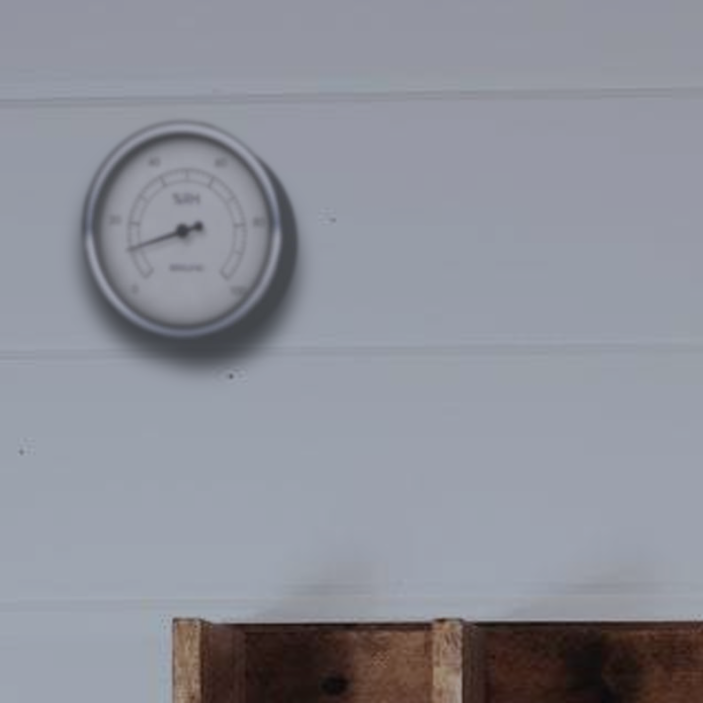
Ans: 10 %
